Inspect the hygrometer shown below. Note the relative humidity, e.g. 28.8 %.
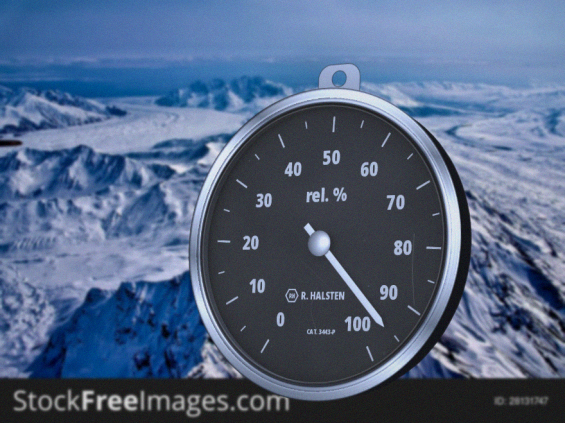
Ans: 95 %
